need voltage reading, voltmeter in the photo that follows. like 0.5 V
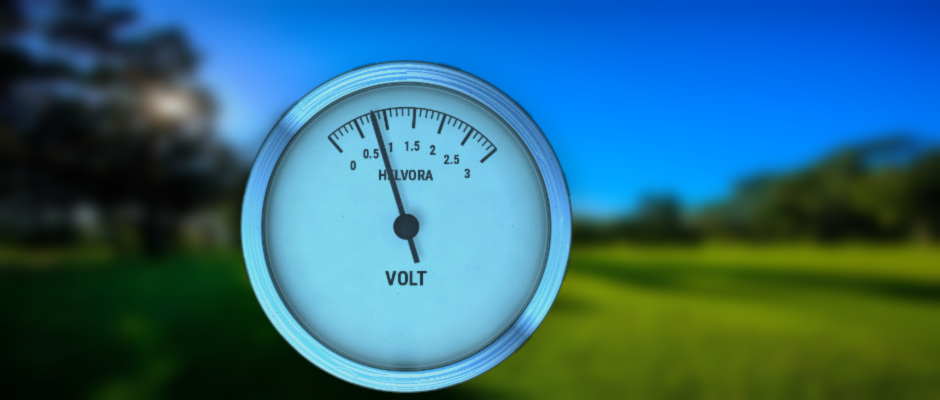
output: 0.8 V
